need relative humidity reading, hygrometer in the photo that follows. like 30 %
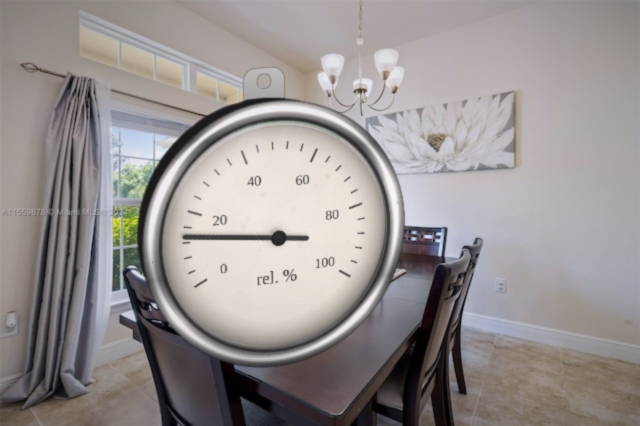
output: 14 %
